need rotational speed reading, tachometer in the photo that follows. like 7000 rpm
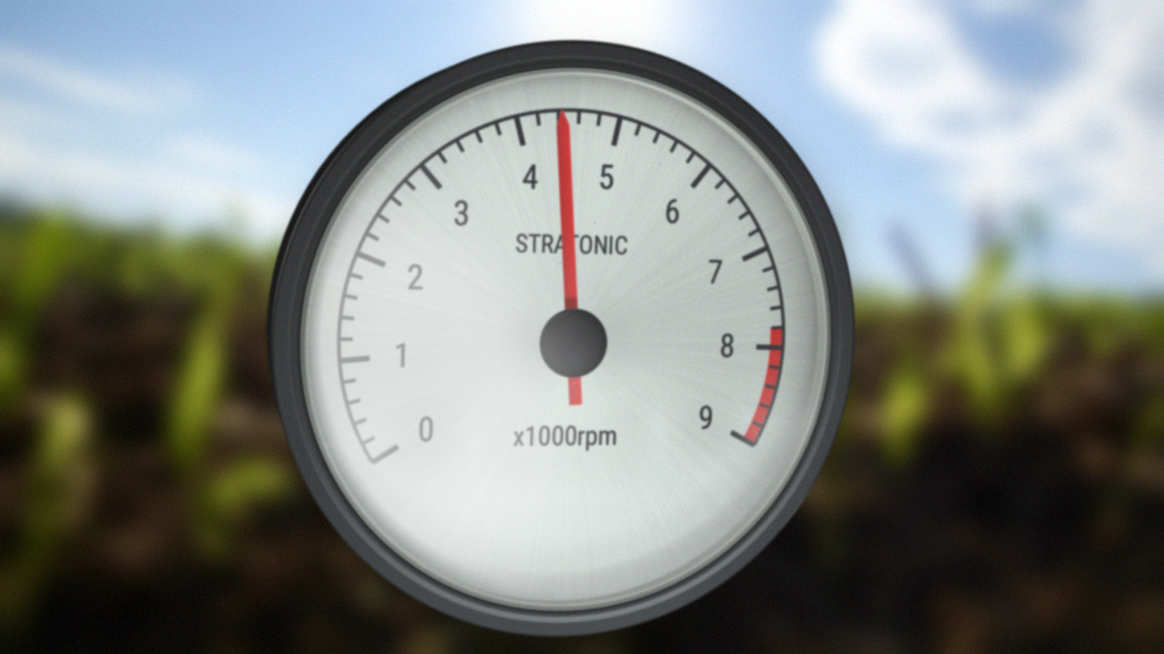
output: 4400 rpm
